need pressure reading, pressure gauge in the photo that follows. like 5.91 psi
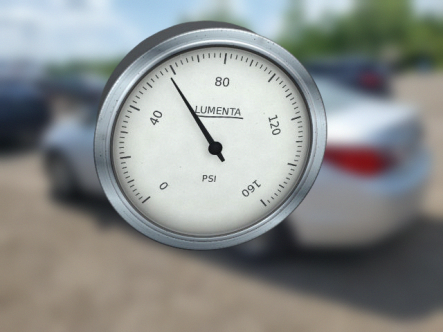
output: 58 psi
